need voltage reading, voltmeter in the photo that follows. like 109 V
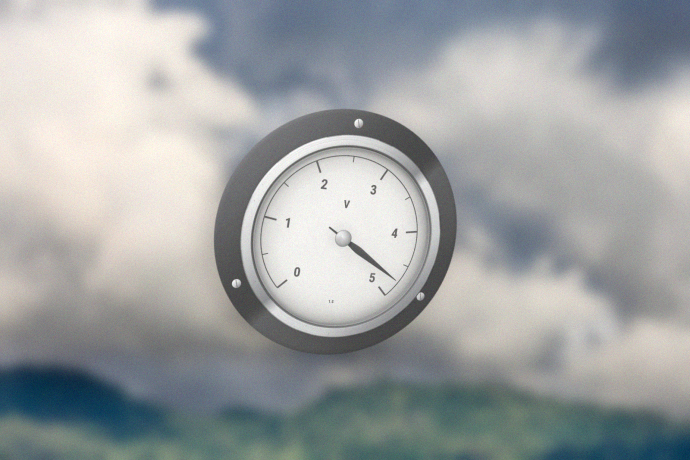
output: 4.75 V
